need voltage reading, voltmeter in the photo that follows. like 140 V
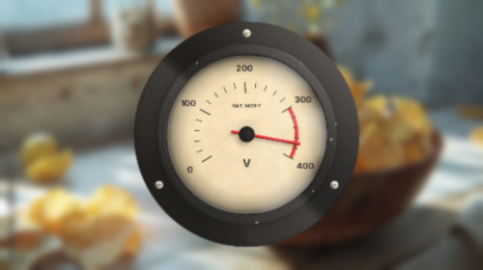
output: 370 V
